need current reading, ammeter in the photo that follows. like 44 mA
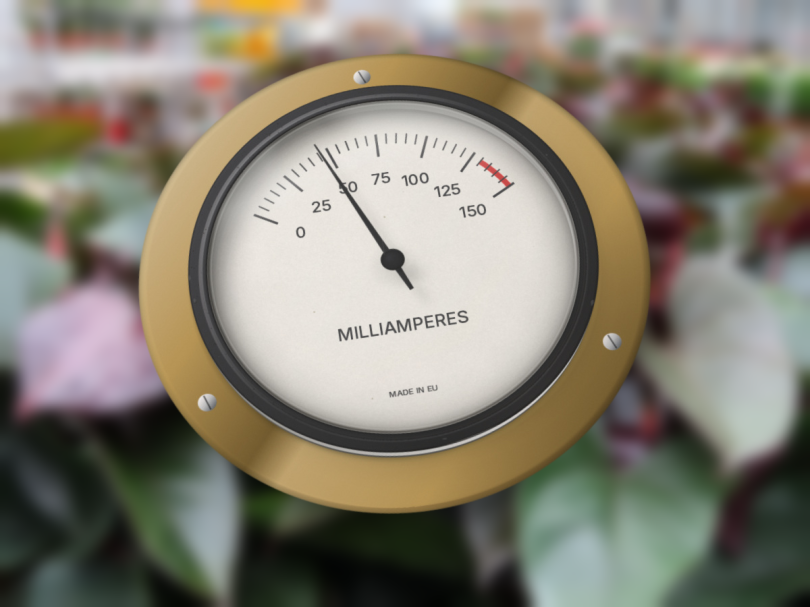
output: 45 mA
